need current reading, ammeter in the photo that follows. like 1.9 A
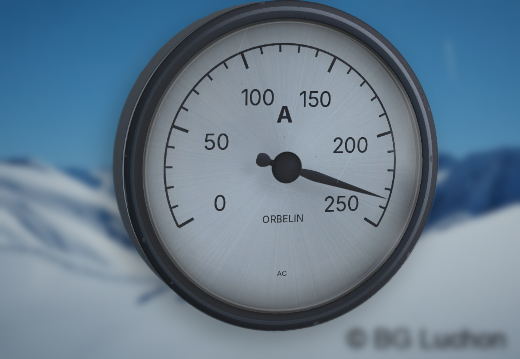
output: 235 A
